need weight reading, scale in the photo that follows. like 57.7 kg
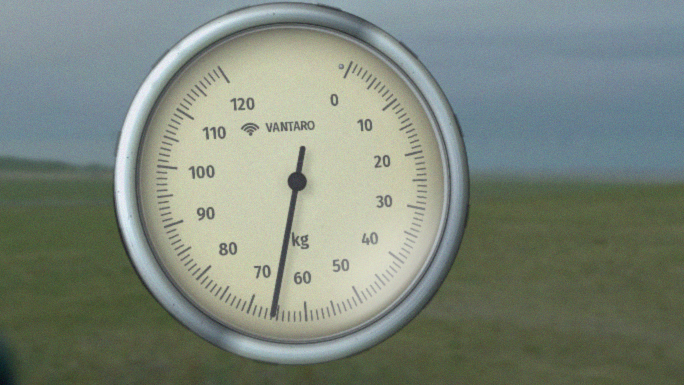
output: 66 kg
